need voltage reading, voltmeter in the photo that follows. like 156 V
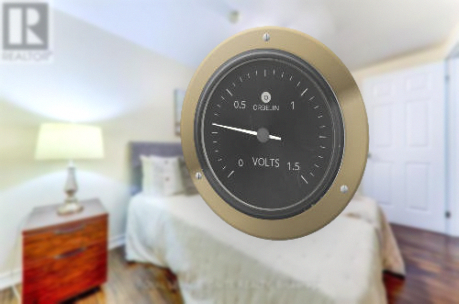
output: 0.3 V
